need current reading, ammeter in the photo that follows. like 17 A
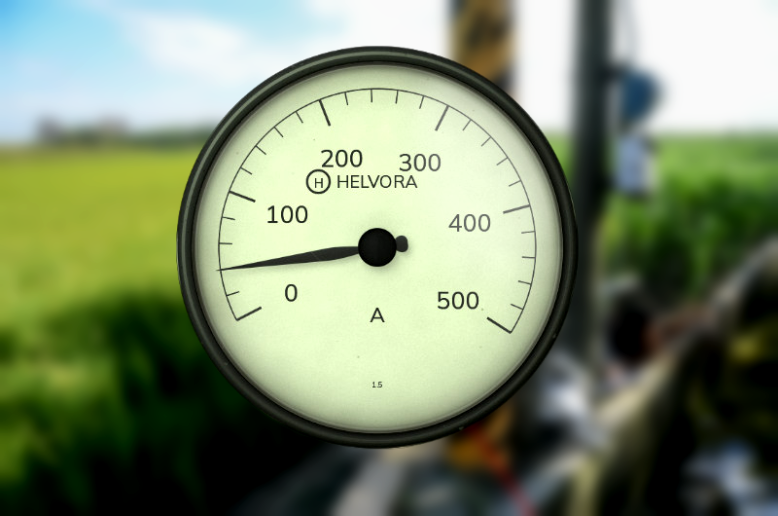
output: 40 A
